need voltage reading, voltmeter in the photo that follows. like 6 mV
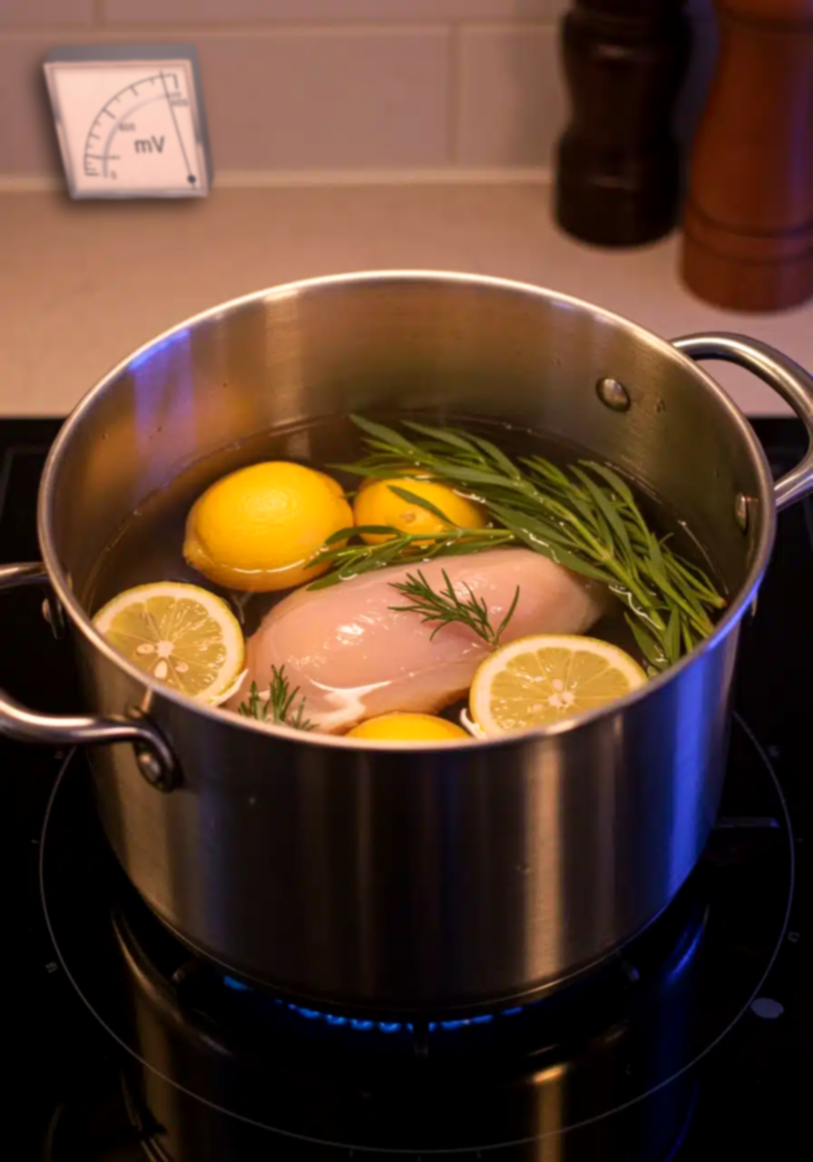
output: 575 mV
